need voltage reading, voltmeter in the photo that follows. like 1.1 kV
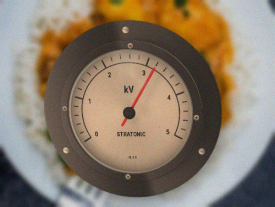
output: 3.2 kV
